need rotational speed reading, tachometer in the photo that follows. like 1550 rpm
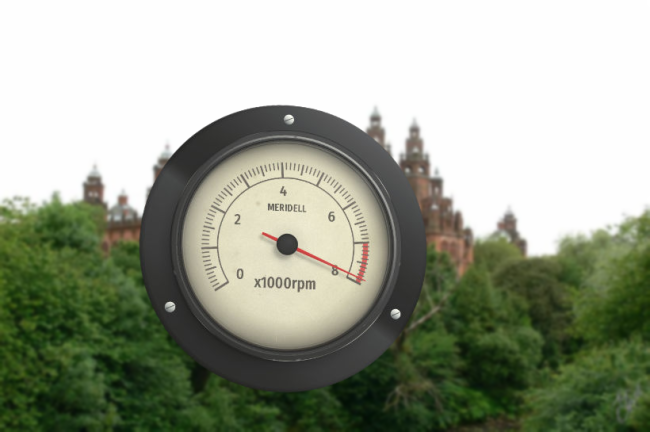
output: 7900 rpm
